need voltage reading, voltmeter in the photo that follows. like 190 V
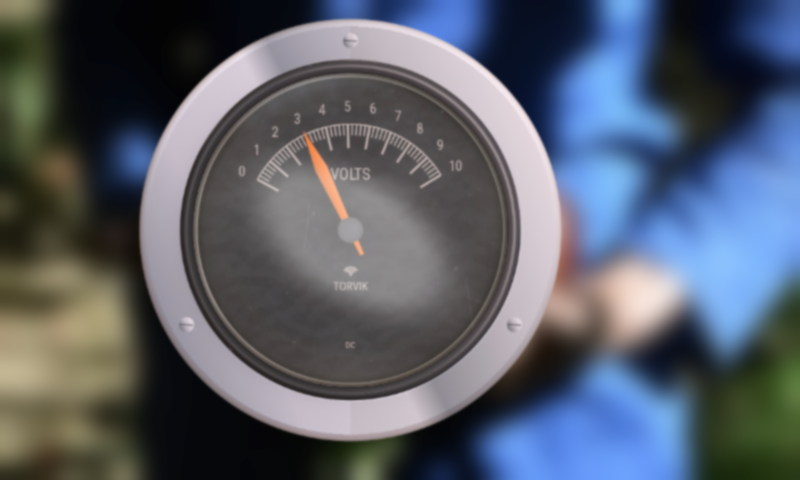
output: 3 V
